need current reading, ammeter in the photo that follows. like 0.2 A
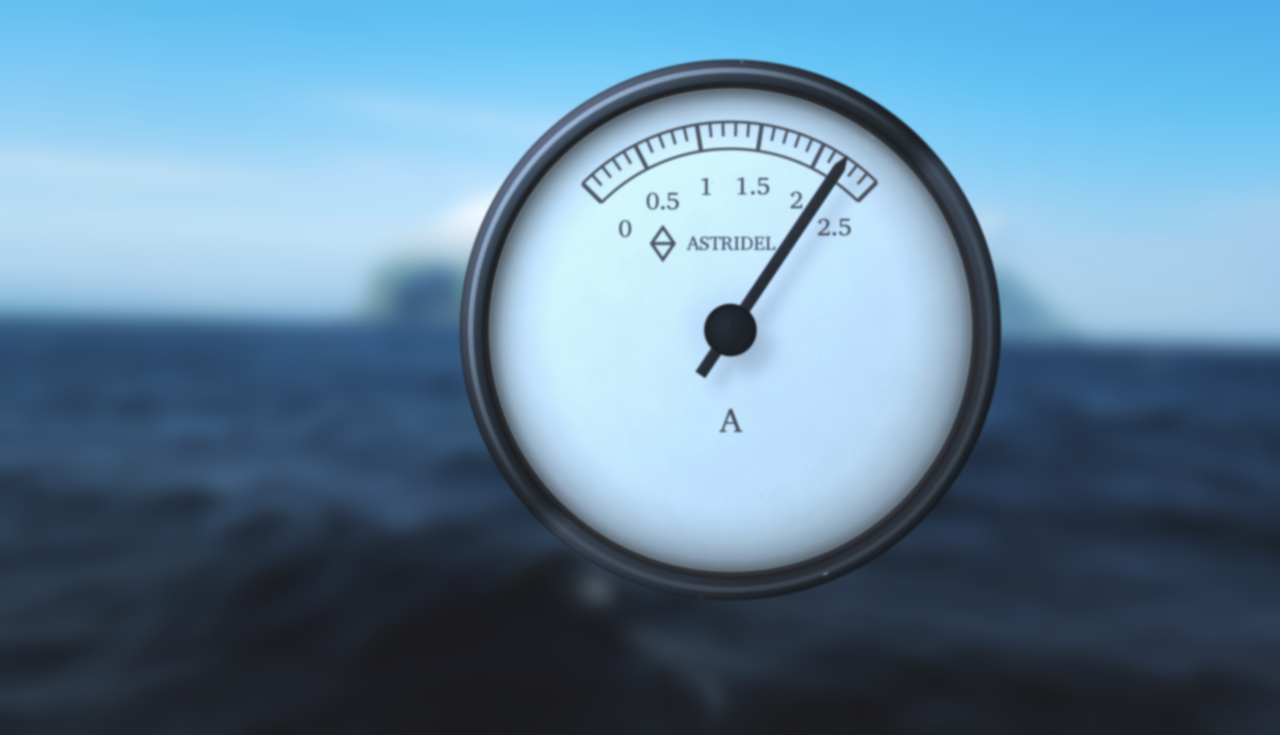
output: 2.2 A
